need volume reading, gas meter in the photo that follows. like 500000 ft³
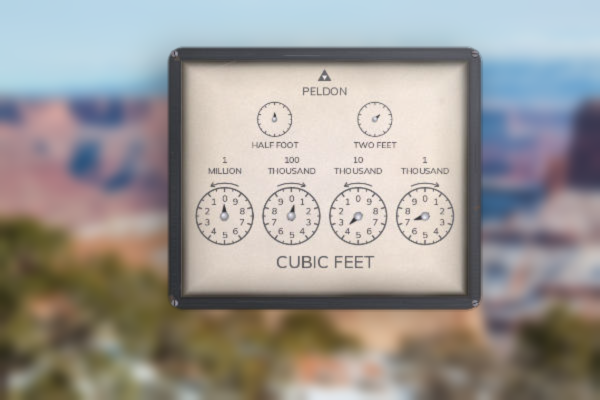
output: 3700 ft³
